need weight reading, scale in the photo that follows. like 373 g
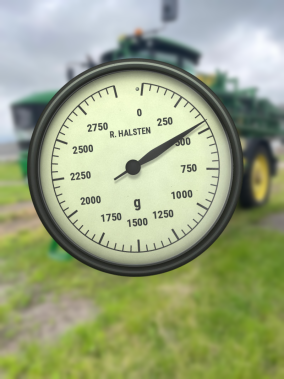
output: 450 g
